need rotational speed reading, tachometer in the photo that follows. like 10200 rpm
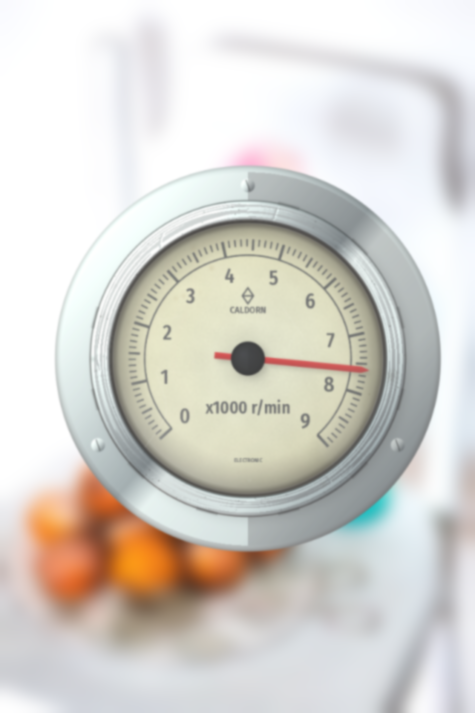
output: 7600 rpm
